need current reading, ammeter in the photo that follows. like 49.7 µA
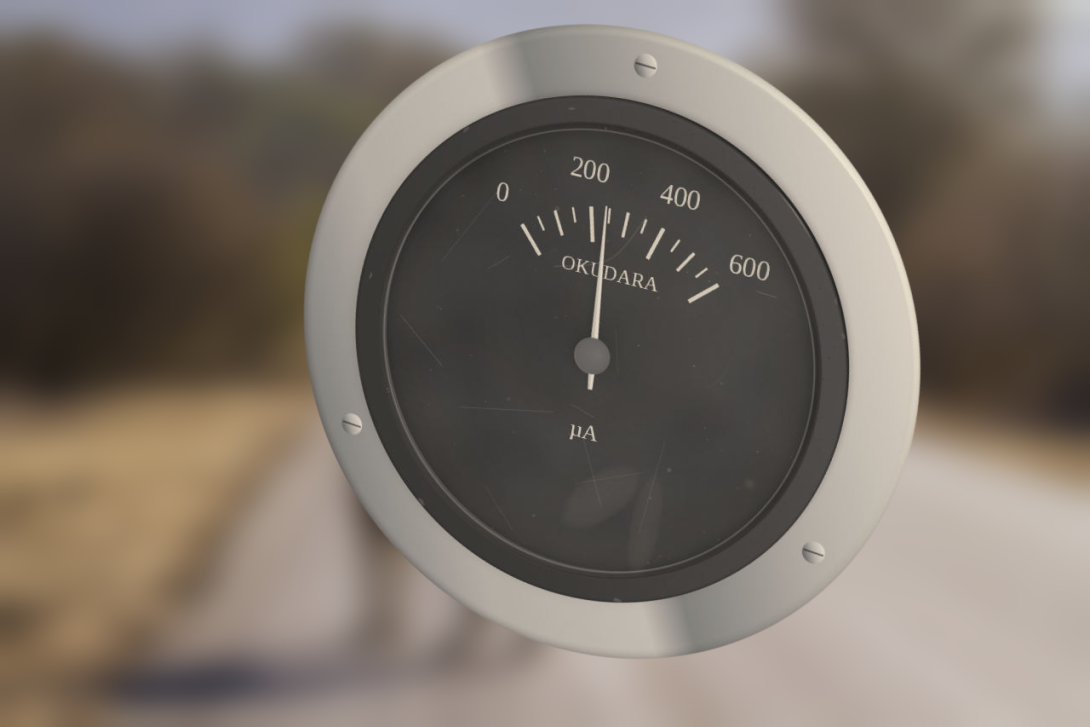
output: 250 µA
